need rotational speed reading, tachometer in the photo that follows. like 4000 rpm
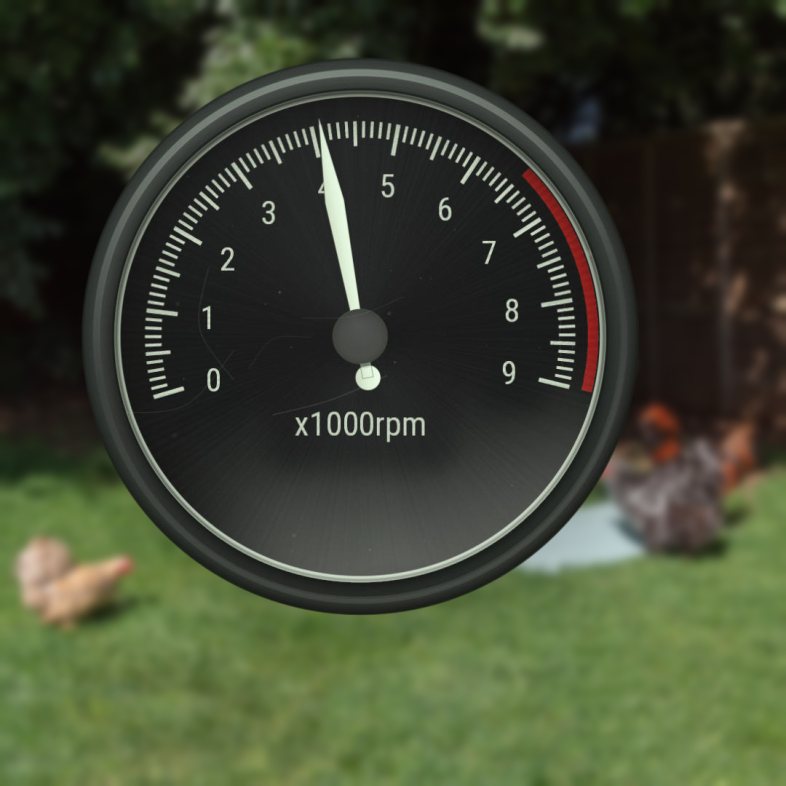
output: 4100 rpm
